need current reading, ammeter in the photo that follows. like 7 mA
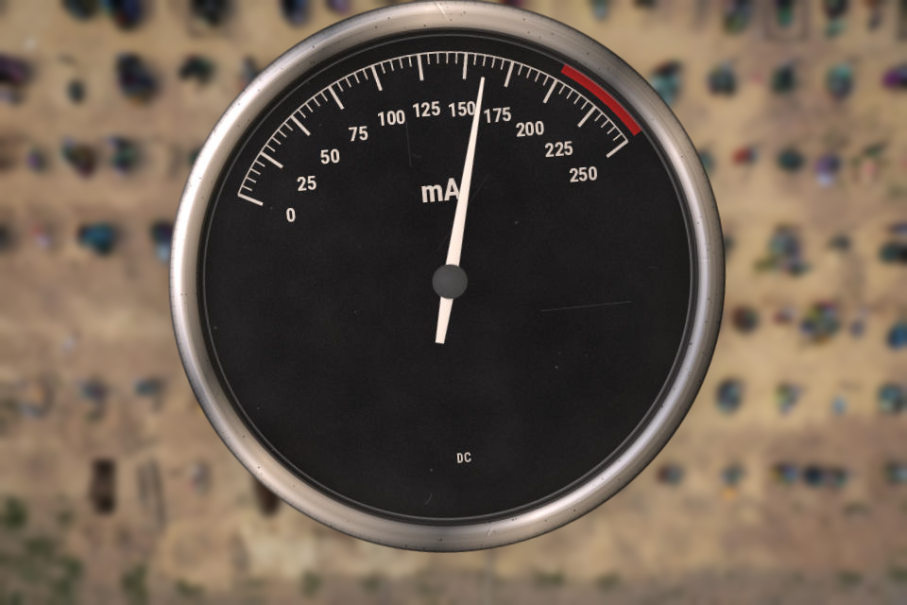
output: 160 mA
